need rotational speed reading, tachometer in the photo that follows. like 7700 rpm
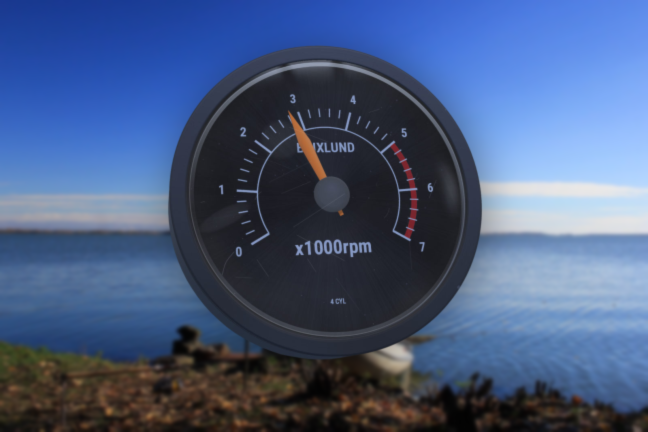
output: 2800 rpm
